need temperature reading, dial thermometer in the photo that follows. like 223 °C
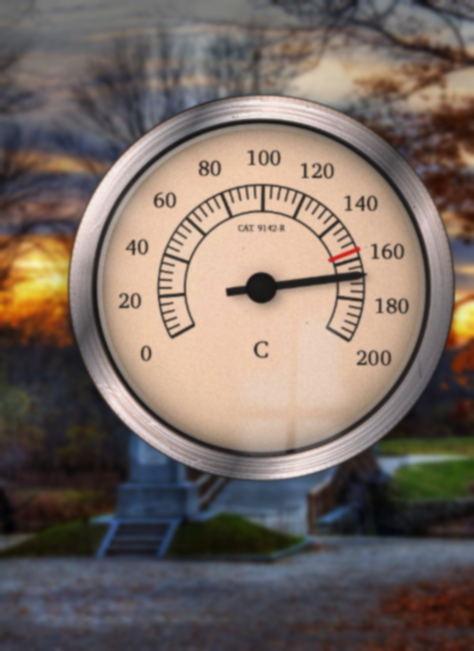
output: 168 °C
